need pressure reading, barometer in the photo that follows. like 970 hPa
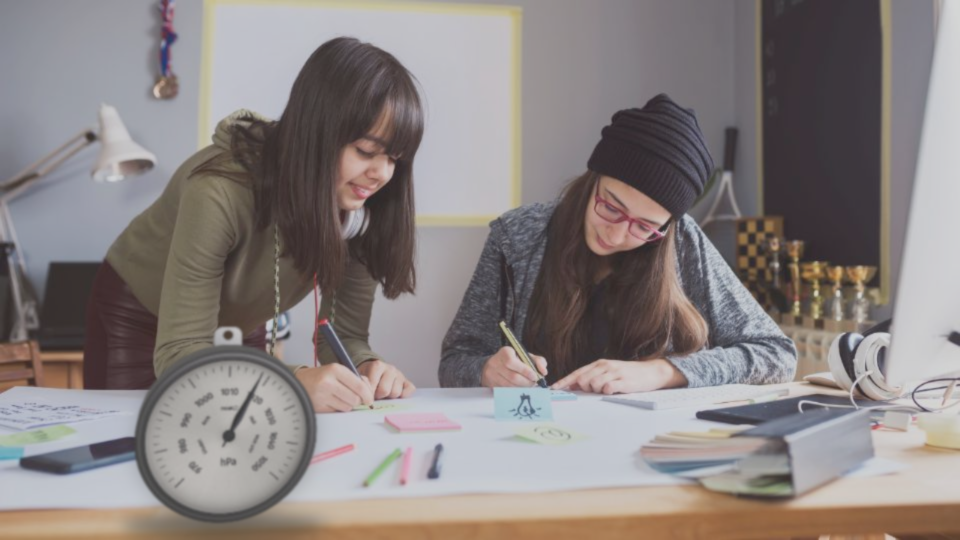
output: 1018 hPa
